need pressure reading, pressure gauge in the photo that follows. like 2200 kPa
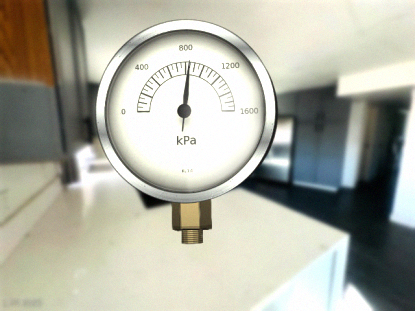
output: 850 kPa
